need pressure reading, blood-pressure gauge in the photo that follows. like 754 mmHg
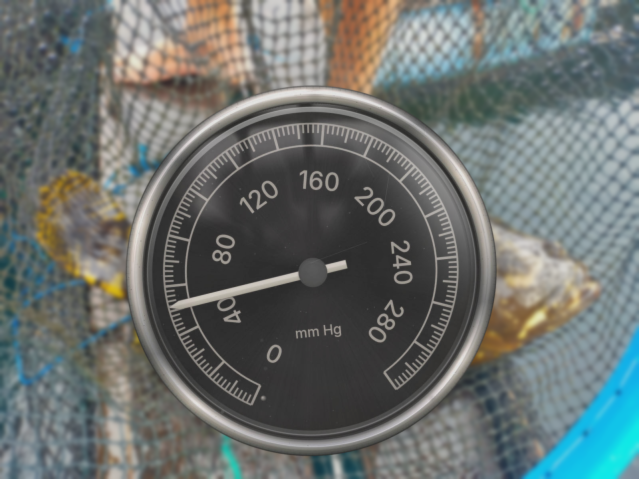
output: 52 mmHg
